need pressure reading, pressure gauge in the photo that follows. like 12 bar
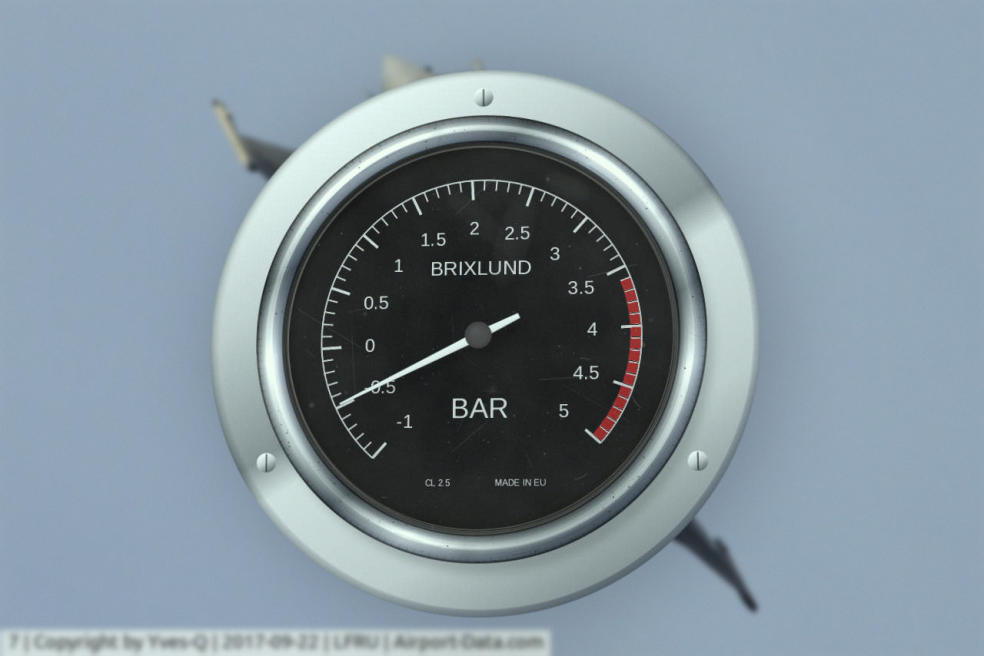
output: -0.5 bar
